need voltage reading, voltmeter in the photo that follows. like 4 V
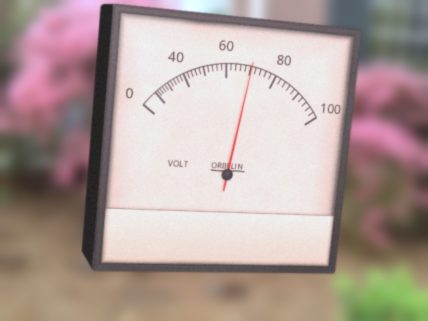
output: 70 V
